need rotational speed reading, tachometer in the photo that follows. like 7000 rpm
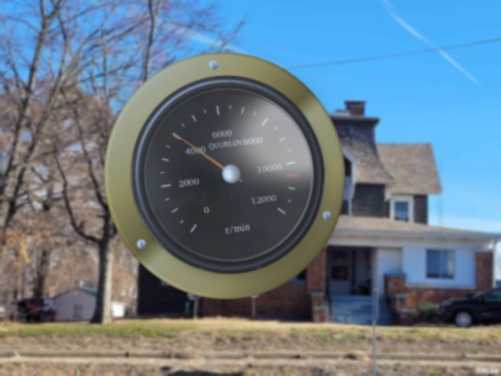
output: 4000 rpm
